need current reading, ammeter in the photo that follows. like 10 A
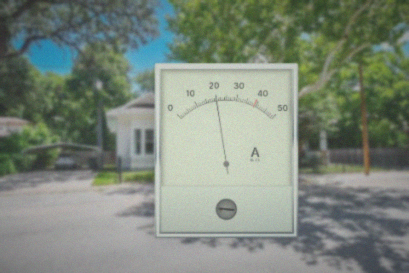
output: 20 A
